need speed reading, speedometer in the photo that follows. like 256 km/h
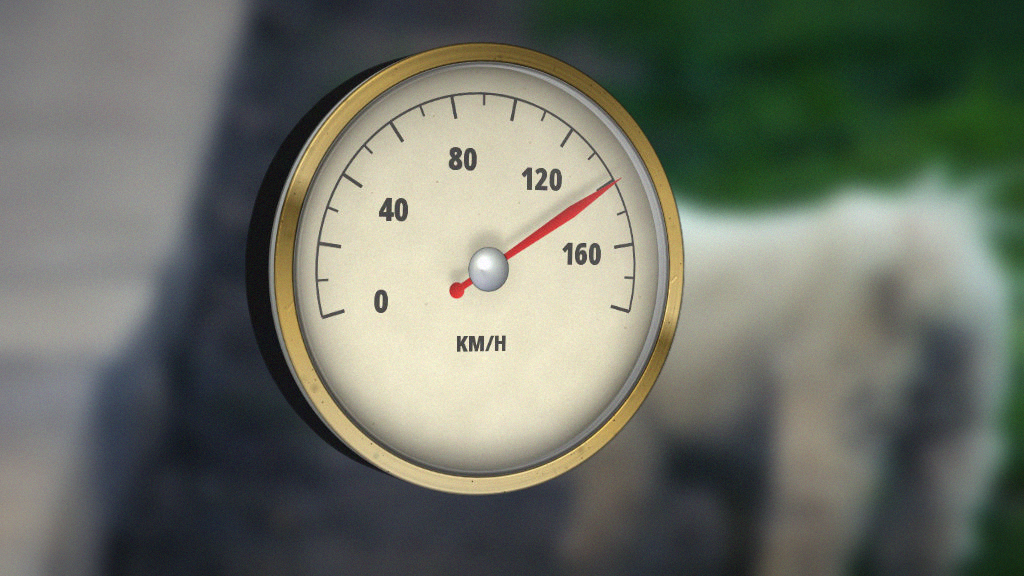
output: 140 km/h
